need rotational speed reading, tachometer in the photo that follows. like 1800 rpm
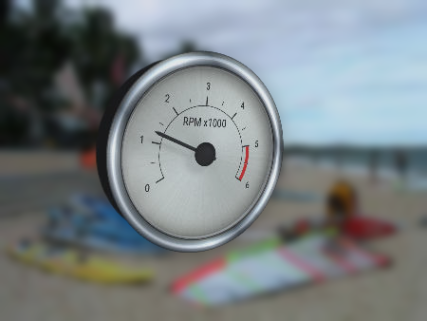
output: 1250 rpm
